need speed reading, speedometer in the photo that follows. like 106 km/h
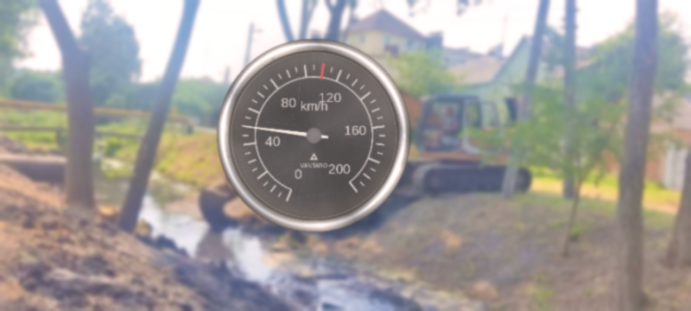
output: 50 km/h
